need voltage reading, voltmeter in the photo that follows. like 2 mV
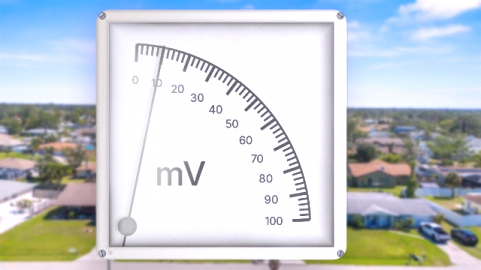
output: 10 mV
